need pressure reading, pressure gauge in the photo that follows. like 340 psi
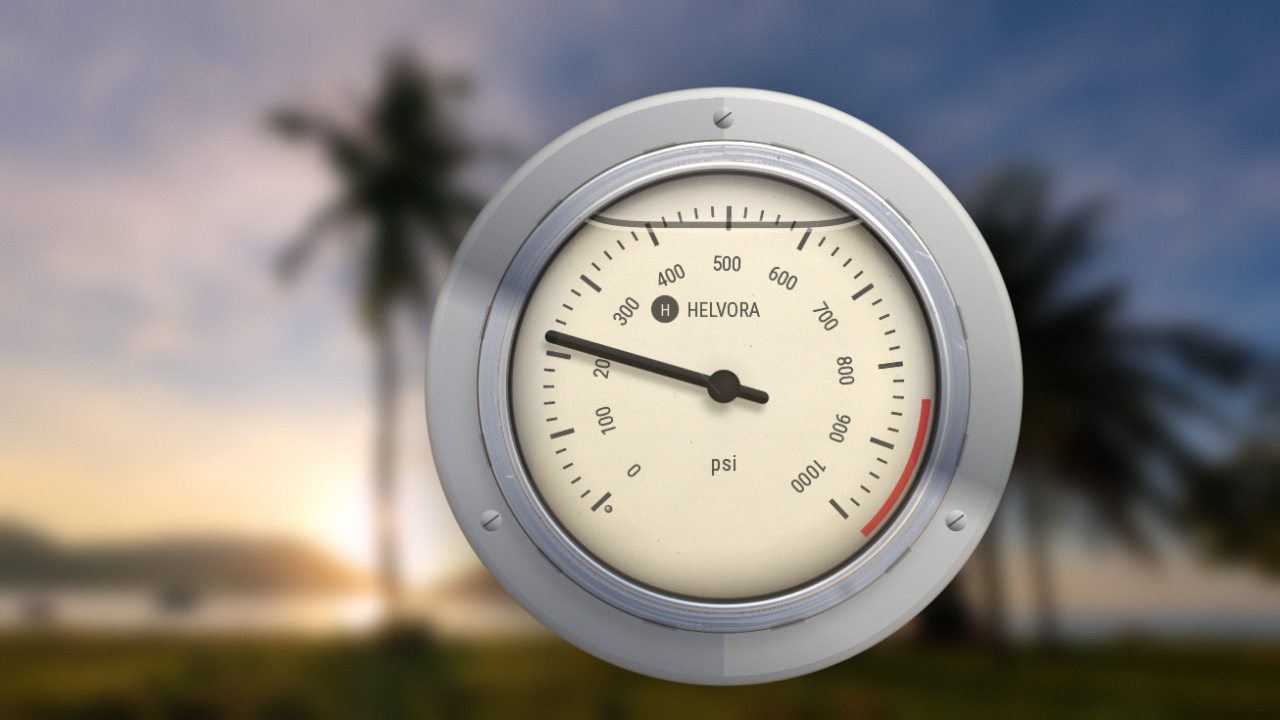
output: 220 psi
